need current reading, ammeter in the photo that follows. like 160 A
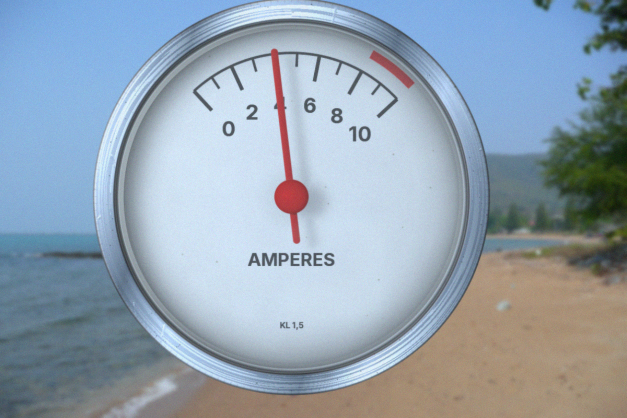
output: 4 A
